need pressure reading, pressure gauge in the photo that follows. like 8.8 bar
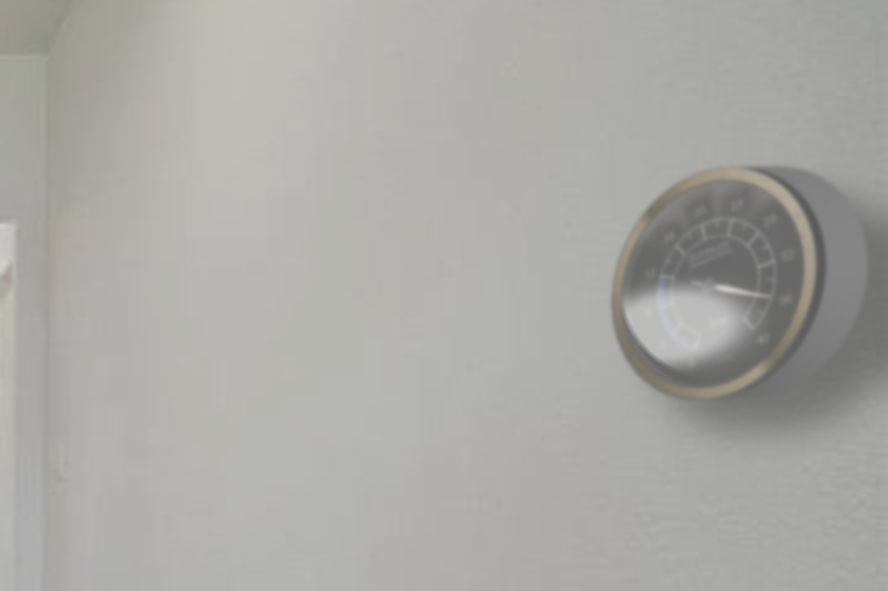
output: 36 bar
